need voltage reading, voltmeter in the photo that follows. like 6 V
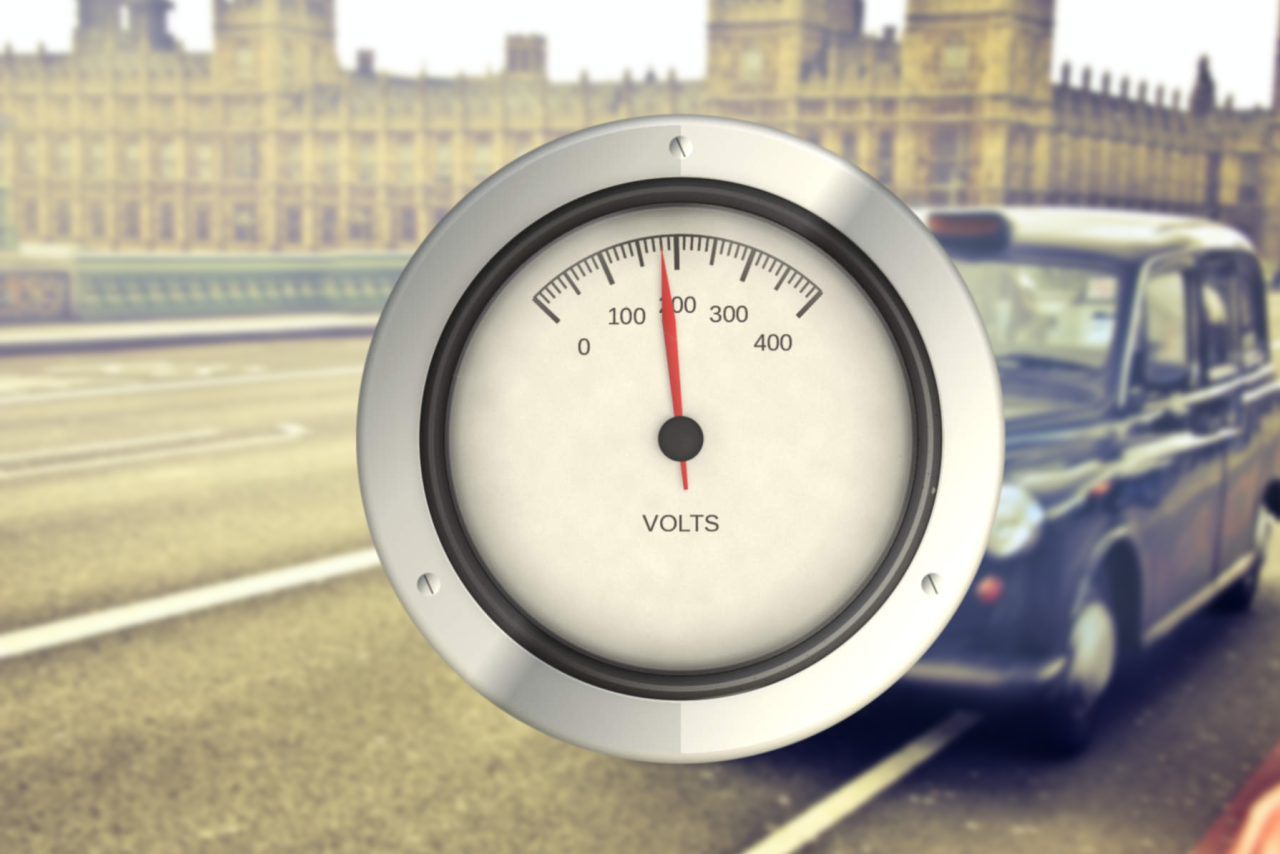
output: 180 V
